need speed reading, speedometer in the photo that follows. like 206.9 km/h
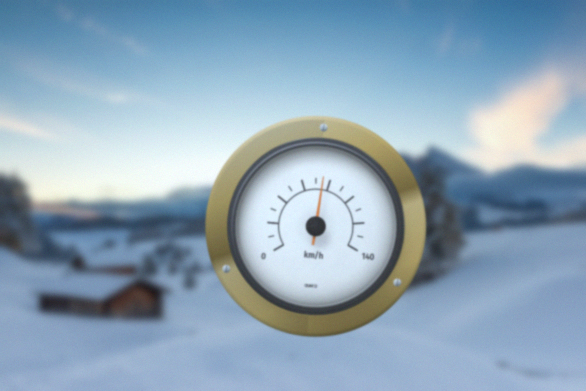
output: 75 km/h
